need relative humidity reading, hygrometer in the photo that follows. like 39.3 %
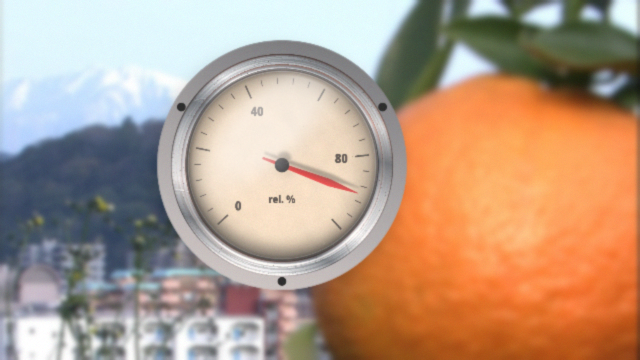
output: 90 %
